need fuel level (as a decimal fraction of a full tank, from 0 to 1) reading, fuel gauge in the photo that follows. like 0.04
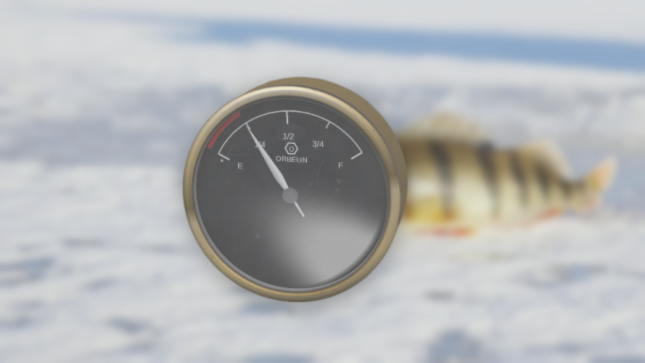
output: 0.25
